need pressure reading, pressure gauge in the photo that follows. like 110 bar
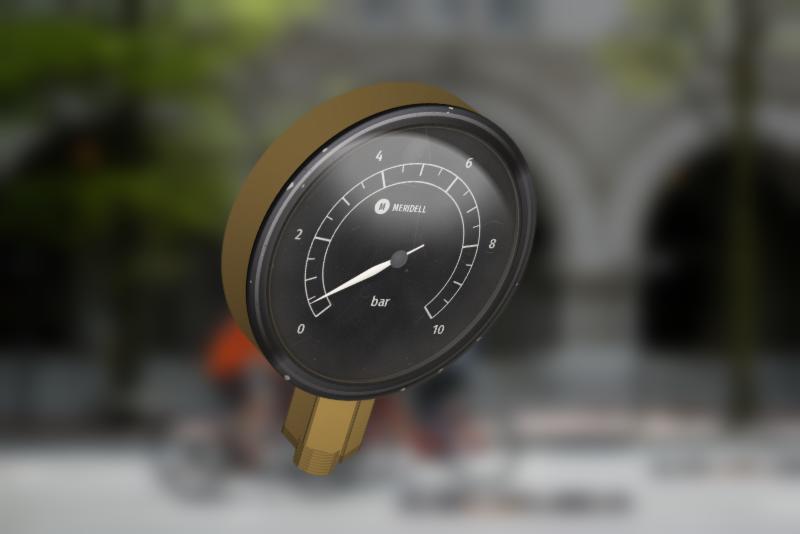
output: 0.5 bar
